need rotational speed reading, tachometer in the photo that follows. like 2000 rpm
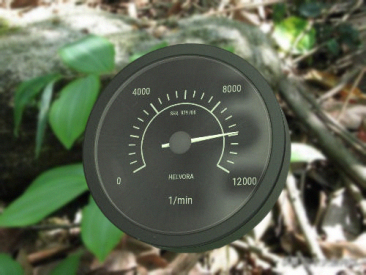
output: 10000 rpm
